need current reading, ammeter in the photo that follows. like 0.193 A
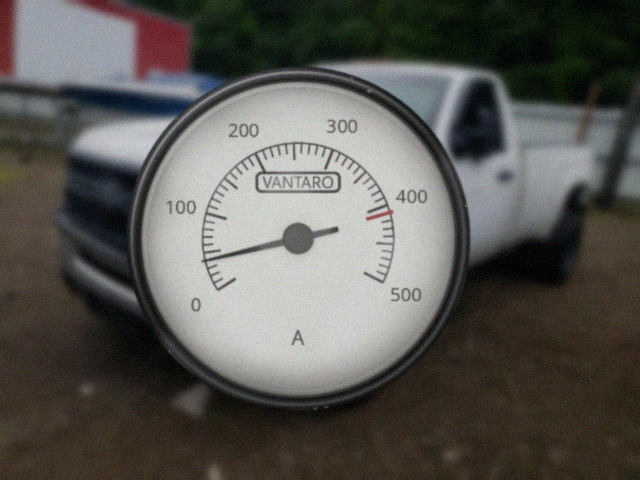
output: 40 A
